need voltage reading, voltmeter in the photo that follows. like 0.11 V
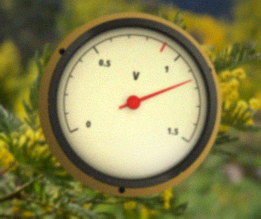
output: 1.15 V
